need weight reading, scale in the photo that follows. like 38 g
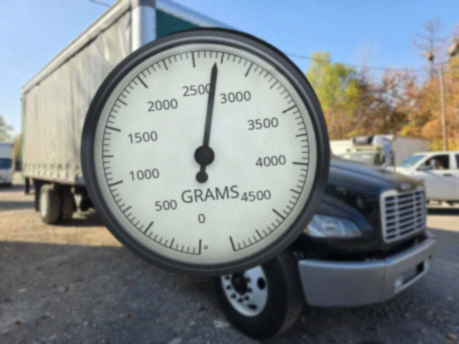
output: 2700 g
